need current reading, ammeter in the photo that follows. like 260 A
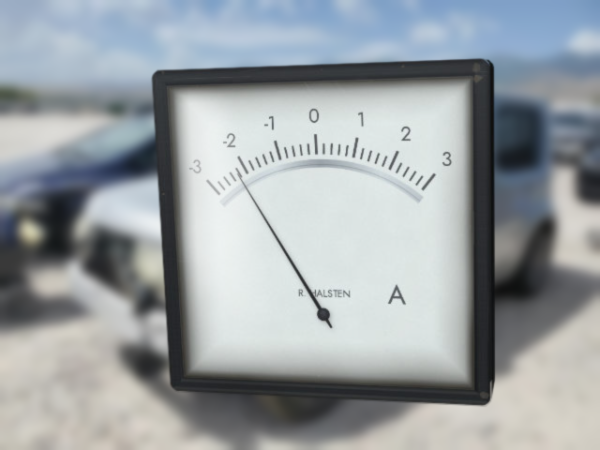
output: -2.2 A
